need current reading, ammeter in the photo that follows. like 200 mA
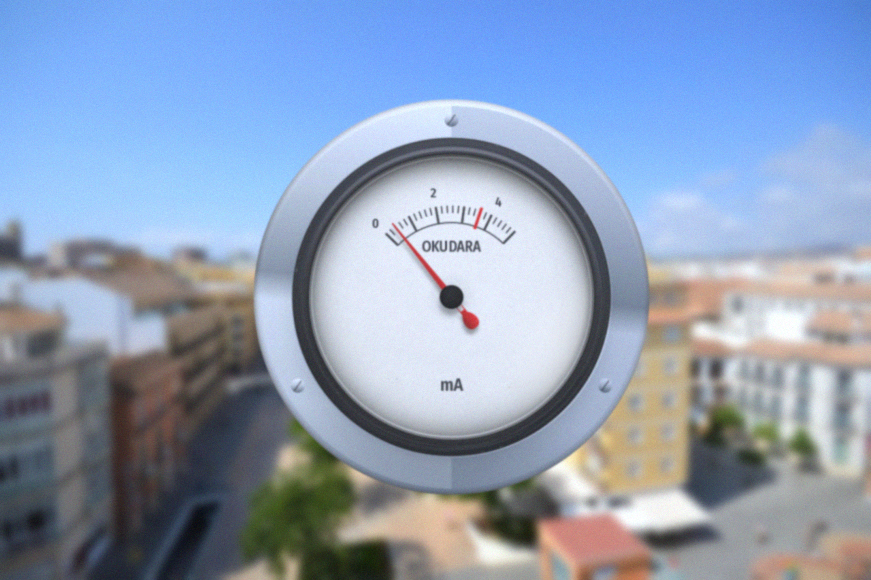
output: 0.4 mA
